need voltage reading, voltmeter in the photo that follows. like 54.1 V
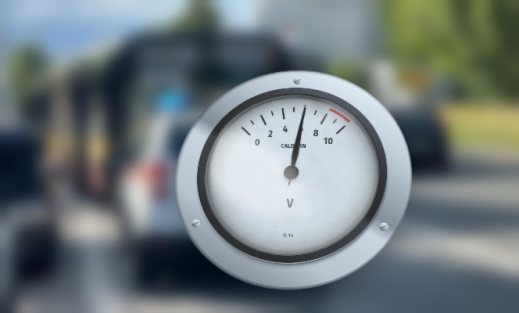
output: 6 V
